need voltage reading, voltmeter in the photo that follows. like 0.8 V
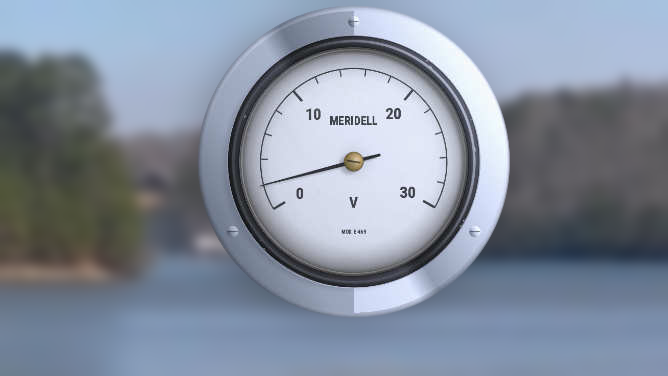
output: 2 V
